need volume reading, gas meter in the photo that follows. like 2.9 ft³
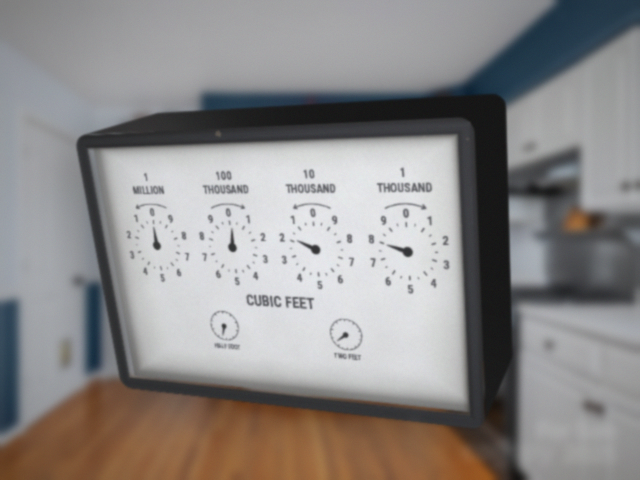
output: 1800 ft³
